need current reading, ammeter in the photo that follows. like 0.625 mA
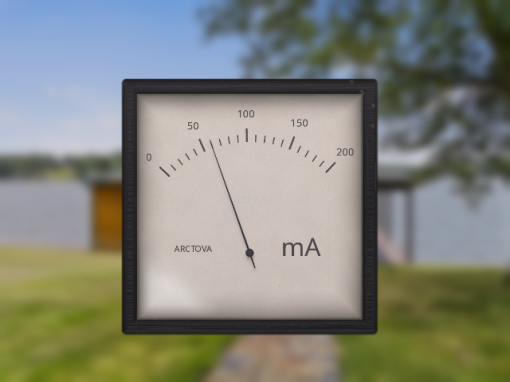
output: 60 mA
